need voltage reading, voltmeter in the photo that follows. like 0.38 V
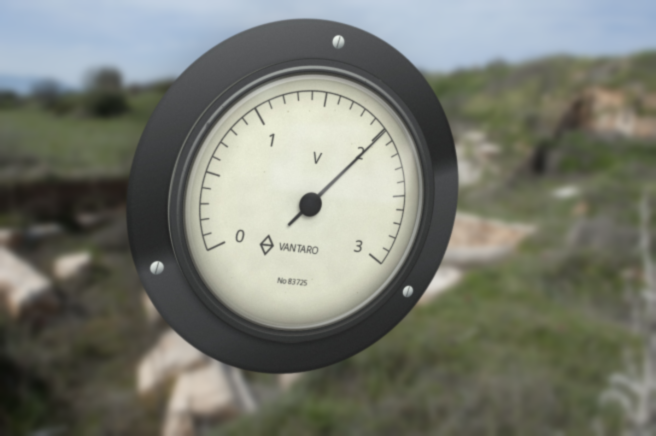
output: 2 V
